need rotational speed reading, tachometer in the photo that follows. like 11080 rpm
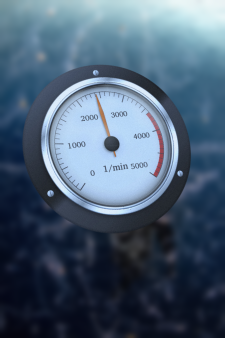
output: 2400 rpm
